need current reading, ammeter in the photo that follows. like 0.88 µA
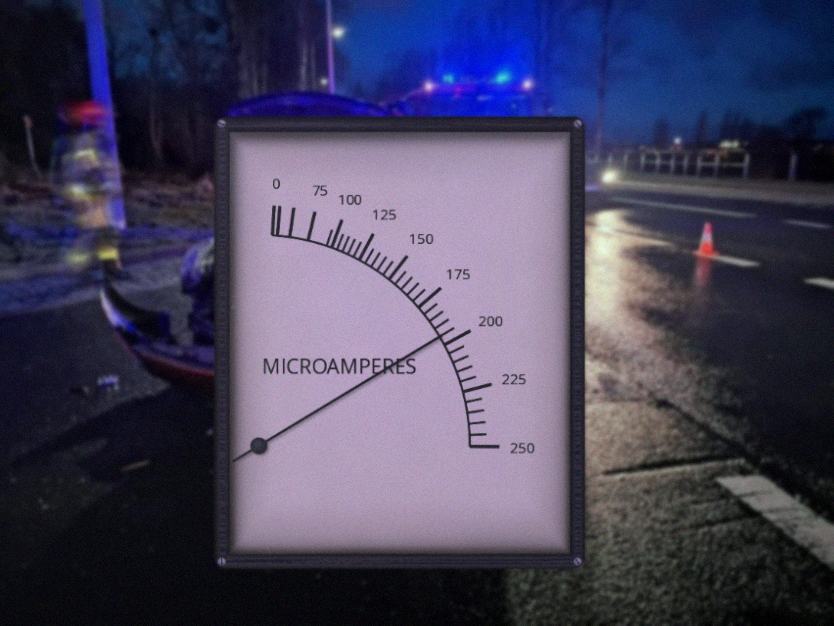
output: 195 µA
